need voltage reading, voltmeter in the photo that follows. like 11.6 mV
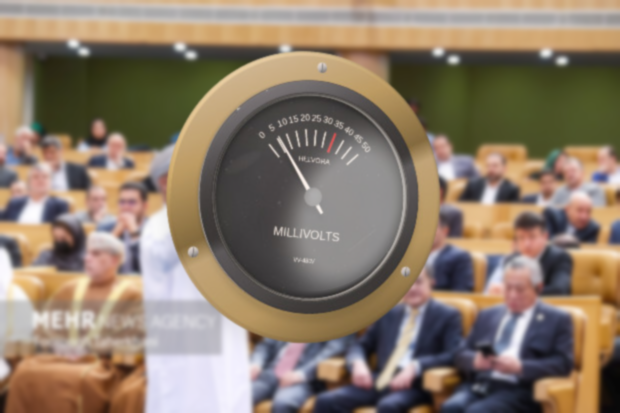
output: 5 mV
